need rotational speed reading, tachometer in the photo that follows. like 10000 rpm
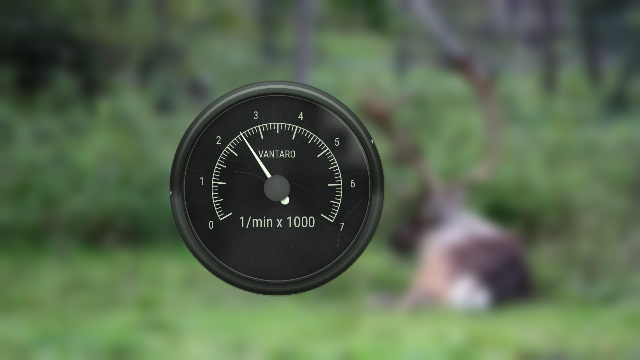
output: 2500 rpm
